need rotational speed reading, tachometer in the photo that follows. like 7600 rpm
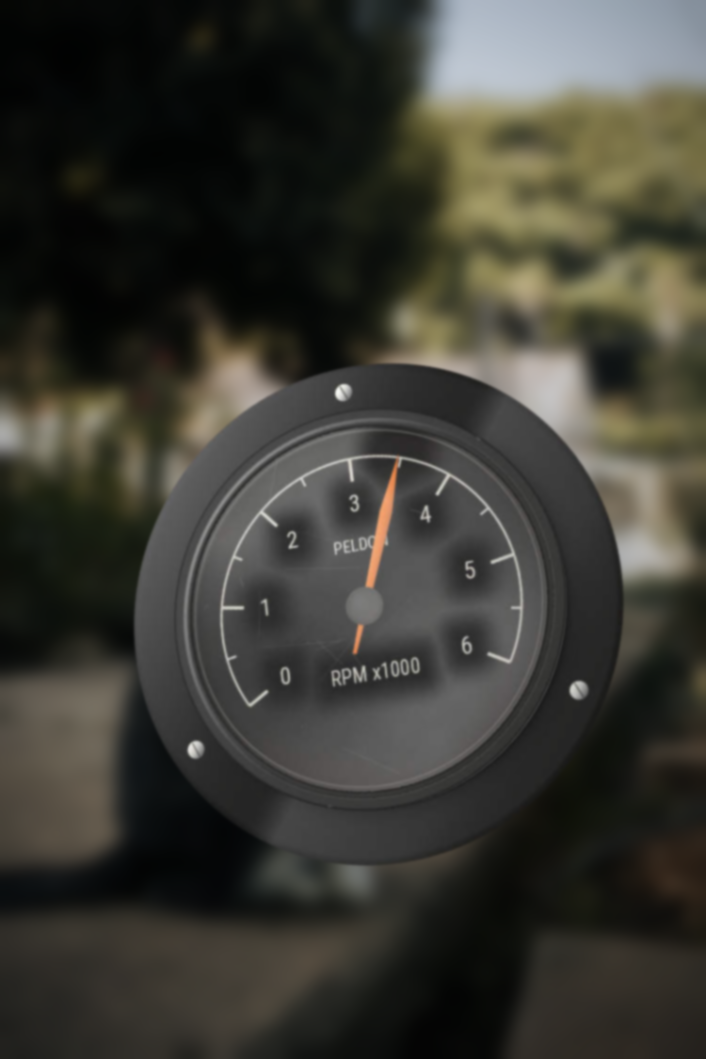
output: 3500 rpm
